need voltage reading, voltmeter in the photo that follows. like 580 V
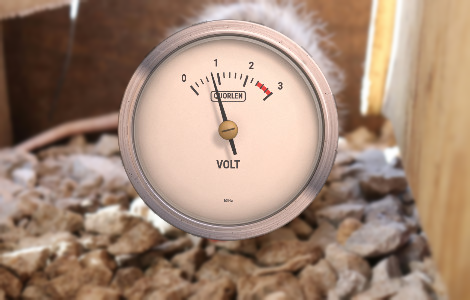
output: 0.8 V
